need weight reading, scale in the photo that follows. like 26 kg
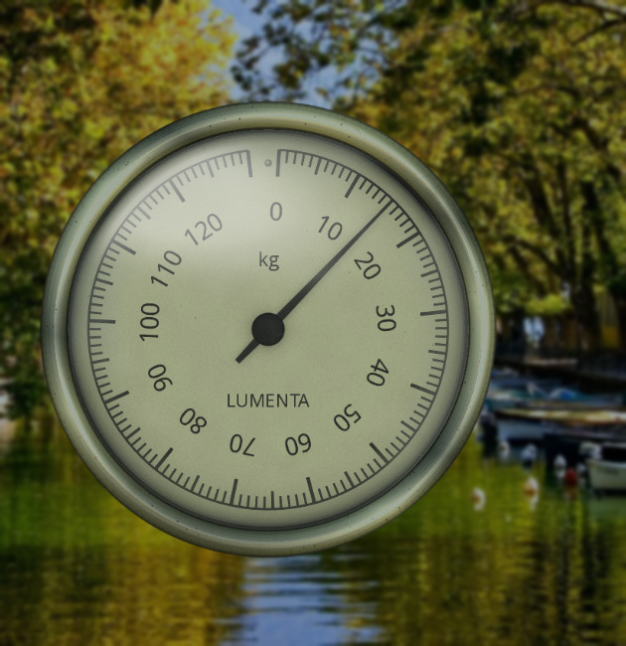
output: 15 kg
